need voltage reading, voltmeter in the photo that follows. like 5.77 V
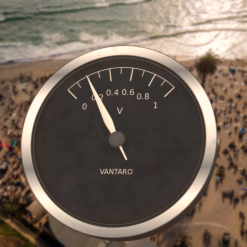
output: 0.2 V
